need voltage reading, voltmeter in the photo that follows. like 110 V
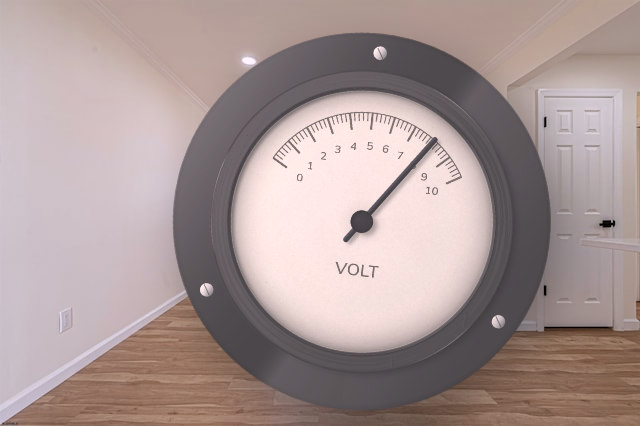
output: 8 V
